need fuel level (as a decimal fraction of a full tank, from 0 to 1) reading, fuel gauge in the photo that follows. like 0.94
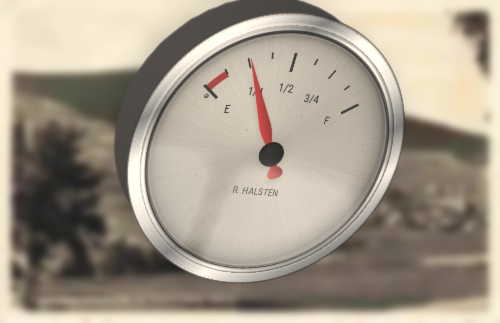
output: 0.25
